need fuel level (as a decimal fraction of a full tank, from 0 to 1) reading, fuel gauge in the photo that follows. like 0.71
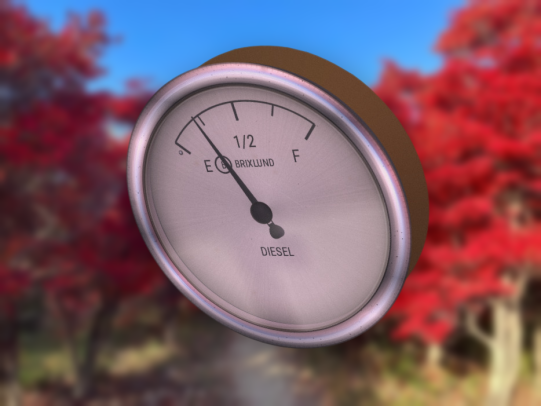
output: 0.25
